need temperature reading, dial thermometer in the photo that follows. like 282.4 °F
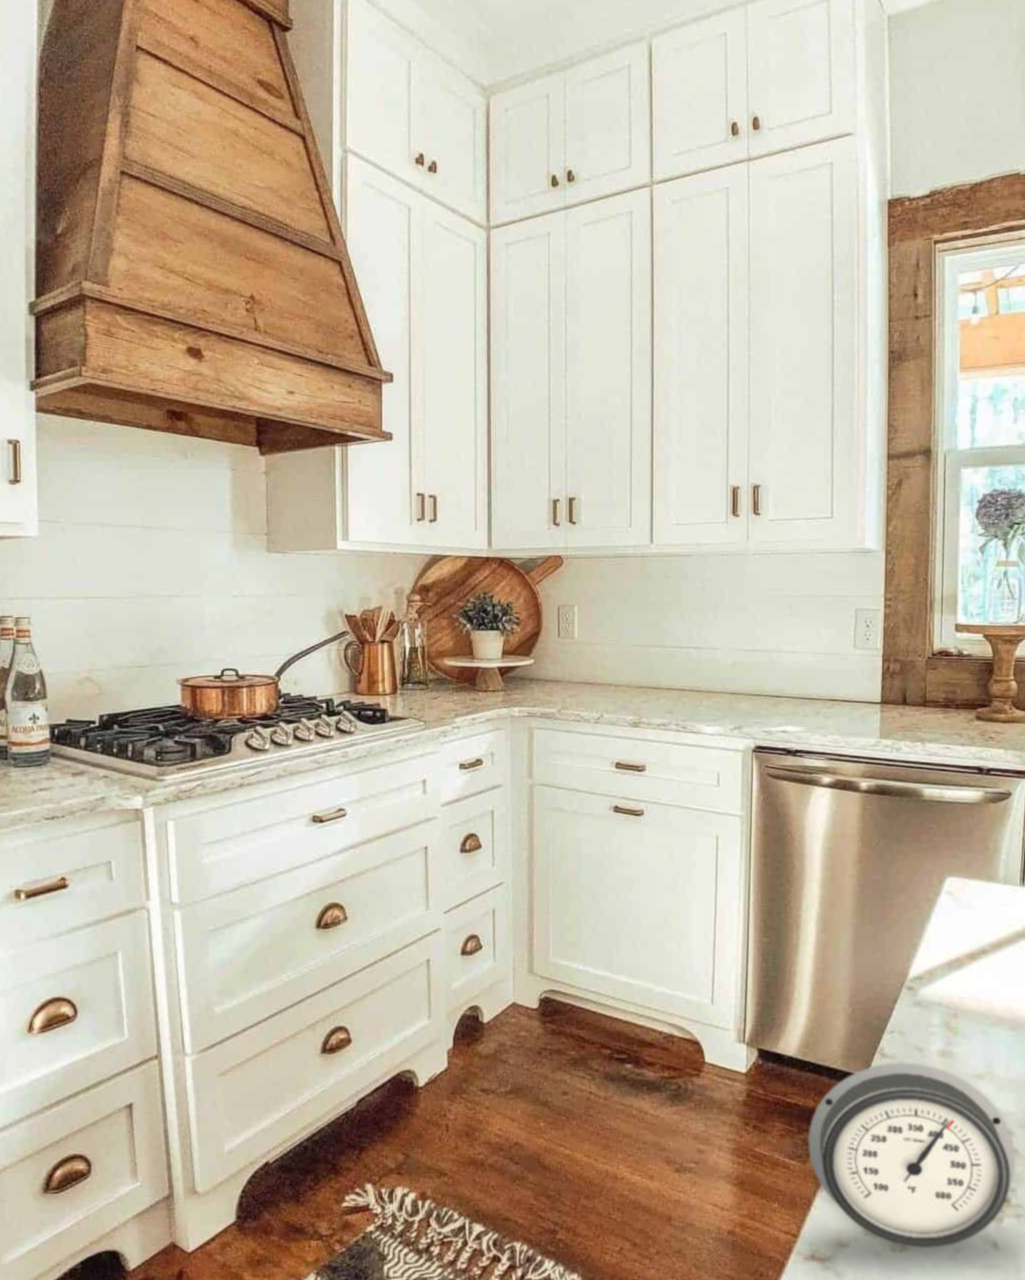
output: 400 °F
